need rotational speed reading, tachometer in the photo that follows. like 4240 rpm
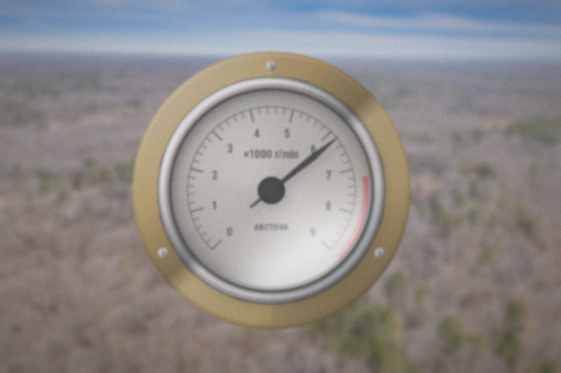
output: 6200 rpm
